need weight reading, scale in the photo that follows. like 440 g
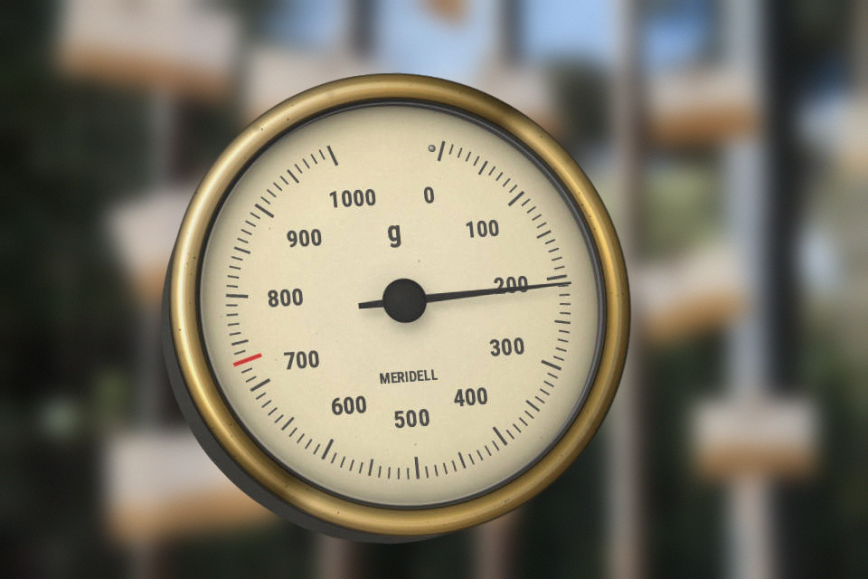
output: 210 g
